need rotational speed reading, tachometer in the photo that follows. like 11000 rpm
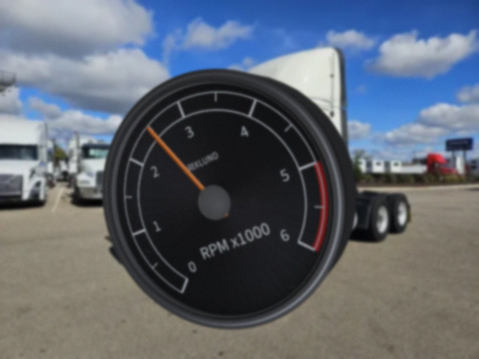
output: 2500 rpm
